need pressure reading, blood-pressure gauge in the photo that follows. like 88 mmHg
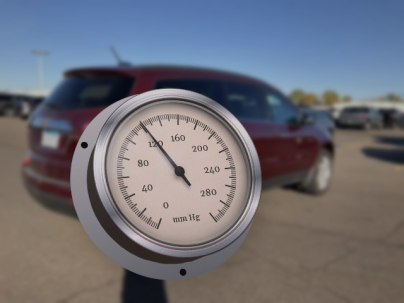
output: 120 mmHg
